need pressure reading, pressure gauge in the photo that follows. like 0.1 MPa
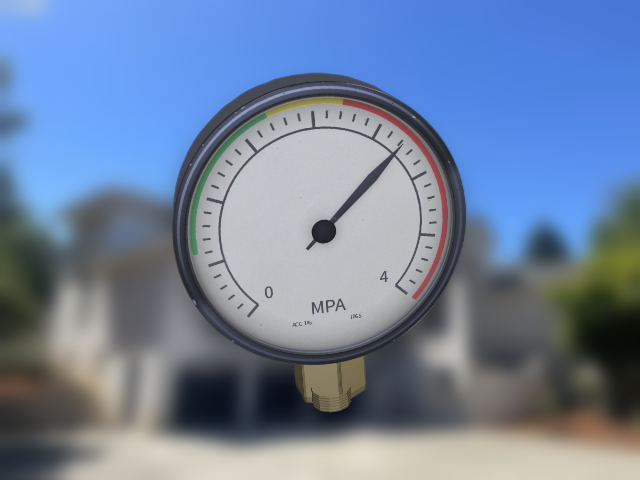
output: 2.7 MPa
